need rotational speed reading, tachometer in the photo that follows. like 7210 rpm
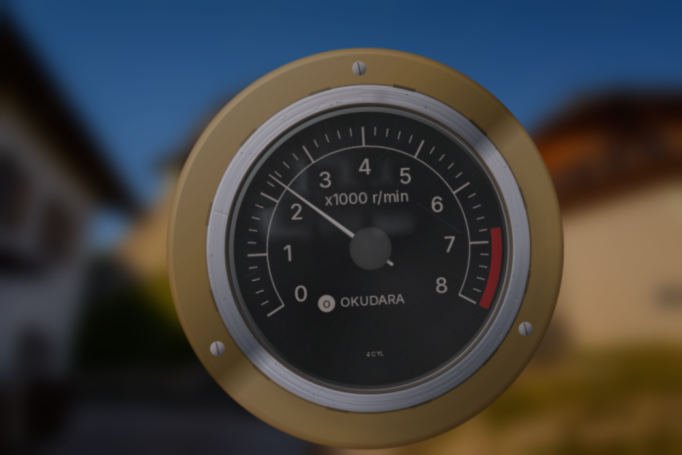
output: 2300 rpm
